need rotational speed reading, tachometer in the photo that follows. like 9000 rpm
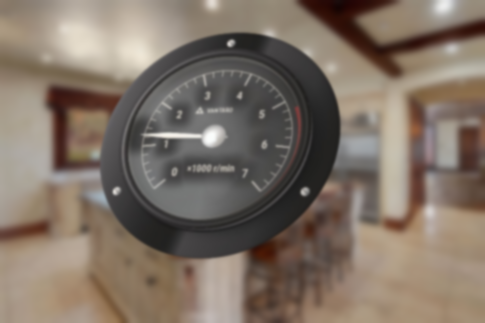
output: 1200 rpm
